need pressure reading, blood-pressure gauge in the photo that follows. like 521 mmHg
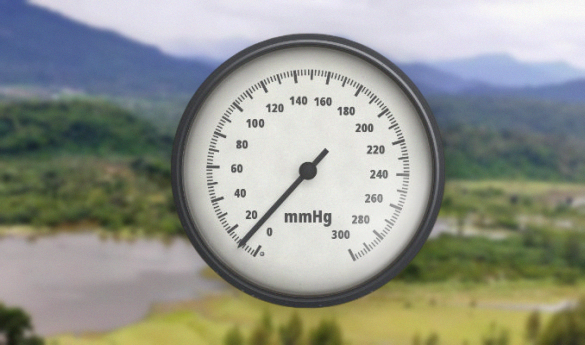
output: 10 mmHg
